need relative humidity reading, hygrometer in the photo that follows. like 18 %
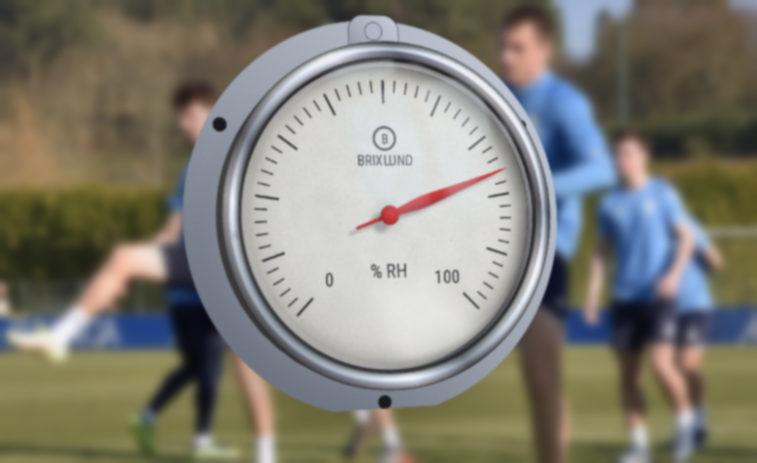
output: 76 %
